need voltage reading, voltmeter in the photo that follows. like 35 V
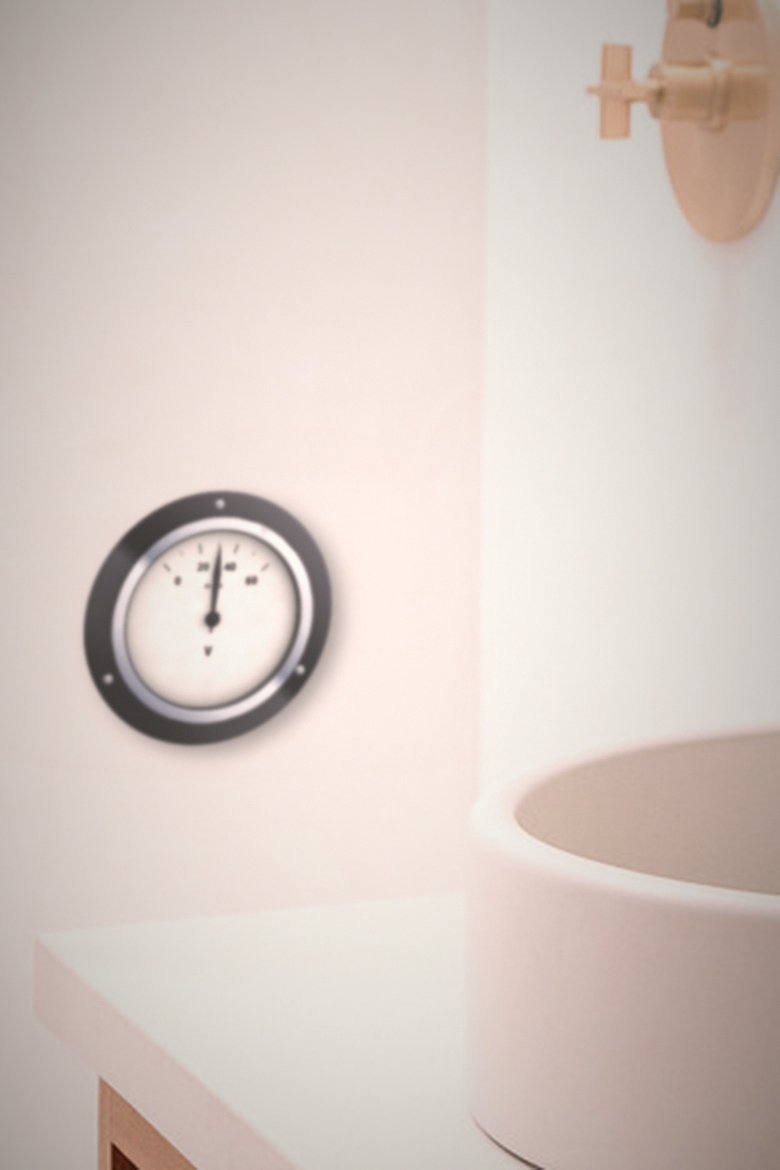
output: 30 V
